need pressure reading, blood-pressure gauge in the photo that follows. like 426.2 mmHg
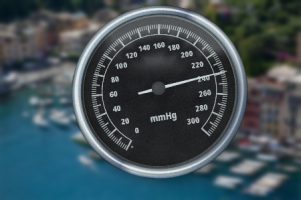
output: 240 mmHg
